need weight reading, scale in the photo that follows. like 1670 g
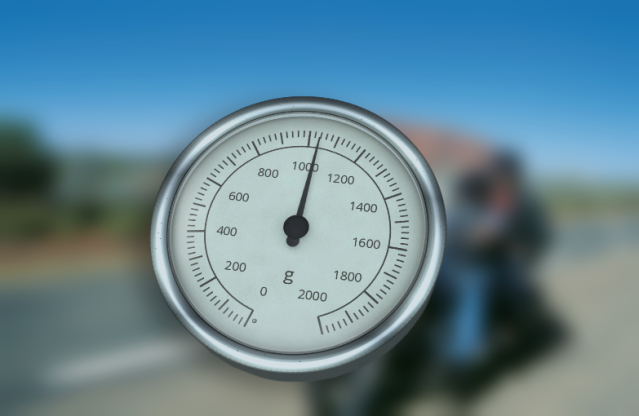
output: 1040 g
